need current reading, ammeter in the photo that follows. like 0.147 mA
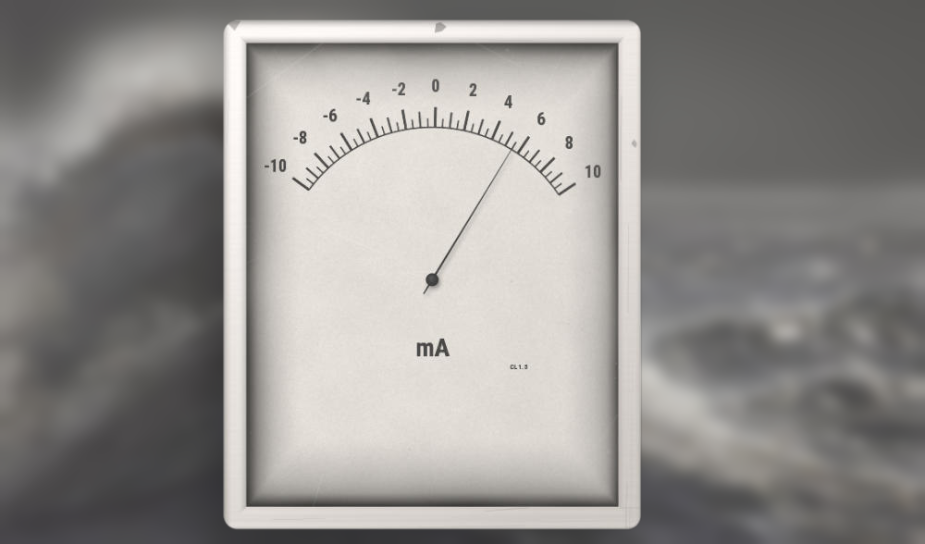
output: 5.5 mA
